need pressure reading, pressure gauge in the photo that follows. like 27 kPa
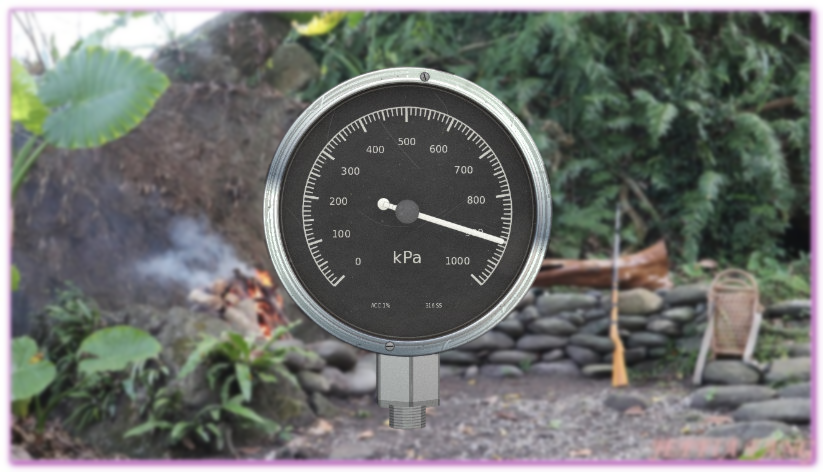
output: 900 kPa
